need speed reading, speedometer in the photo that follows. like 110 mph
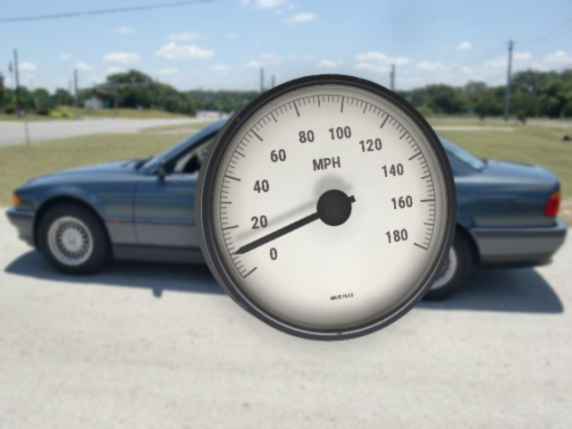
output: 10 mph
